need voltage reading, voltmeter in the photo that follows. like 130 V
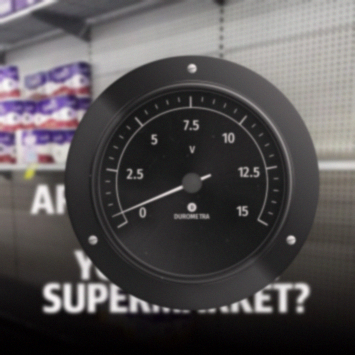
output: 0.5 V
